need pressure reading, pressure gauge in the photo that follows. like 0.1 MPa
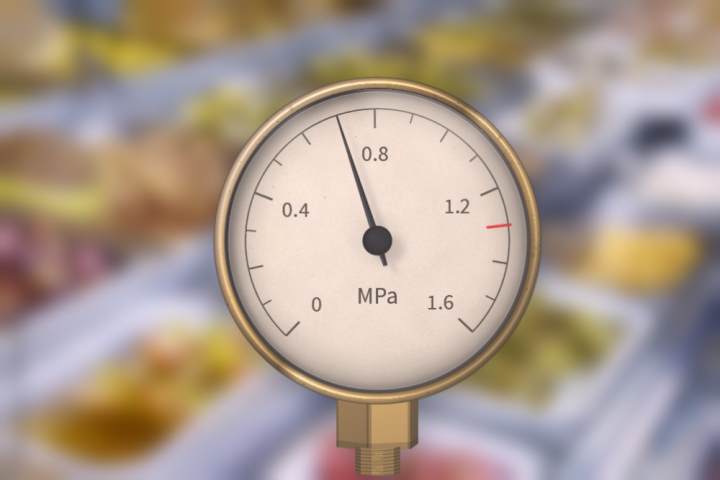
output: 0.7 MPa
